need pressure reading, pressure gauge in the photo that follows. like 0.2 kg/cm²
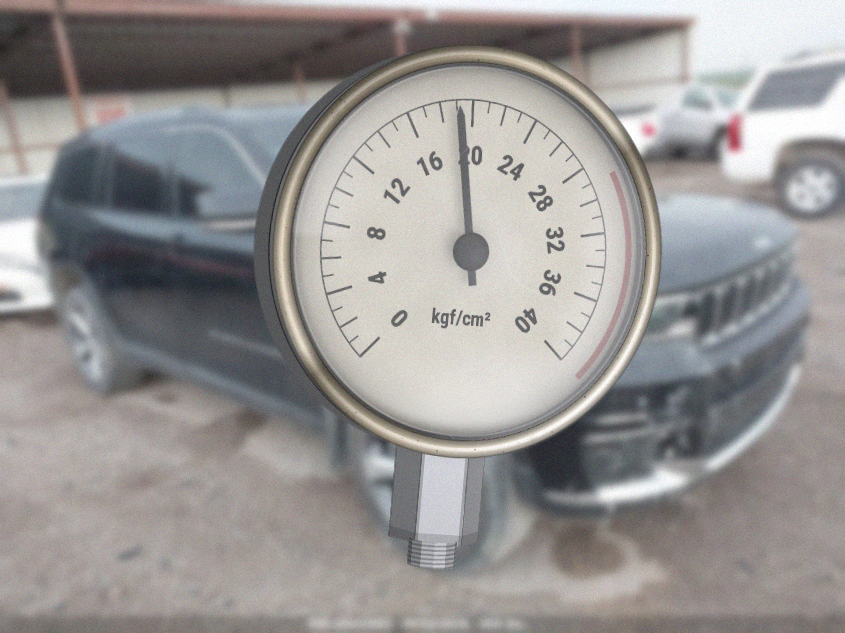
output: 19 kg/cm²
